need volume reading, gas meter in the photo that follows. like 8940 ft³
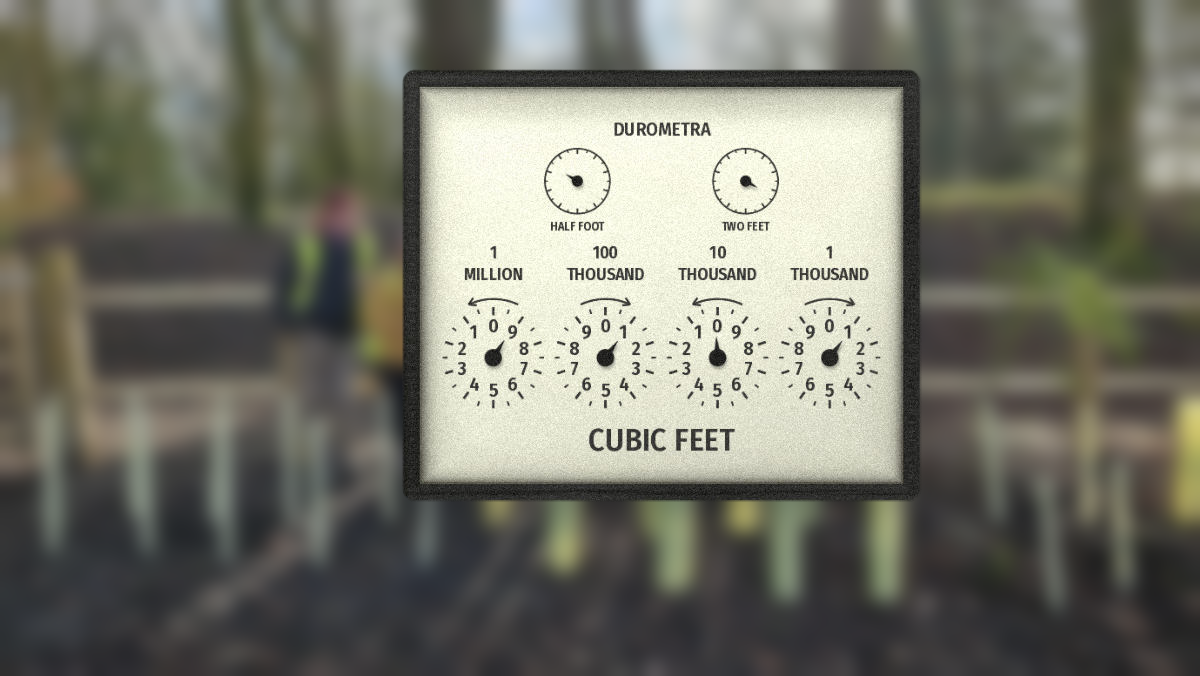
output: 910100 ft³
